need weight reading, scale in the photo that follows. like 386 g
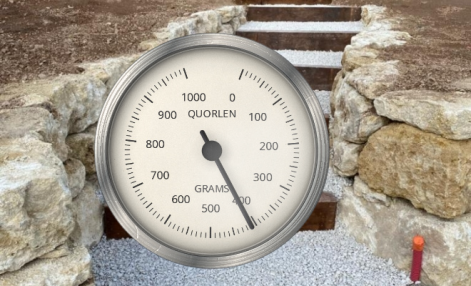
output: 410 g
